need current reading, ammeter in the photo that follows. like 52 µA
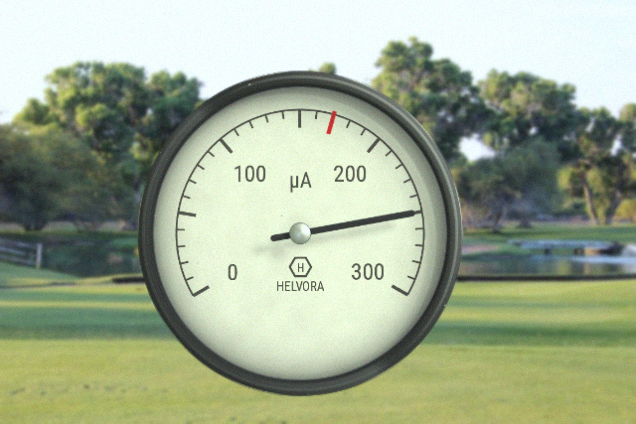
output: 250 µA
